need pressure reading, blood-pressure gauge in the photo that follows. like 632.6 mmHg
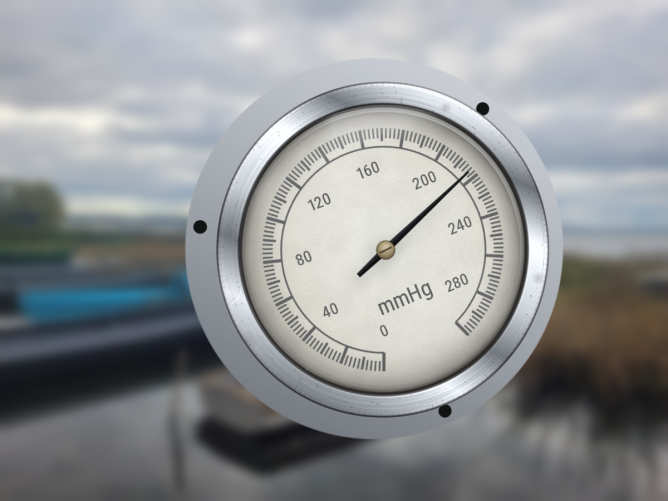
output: 216 mmHg
